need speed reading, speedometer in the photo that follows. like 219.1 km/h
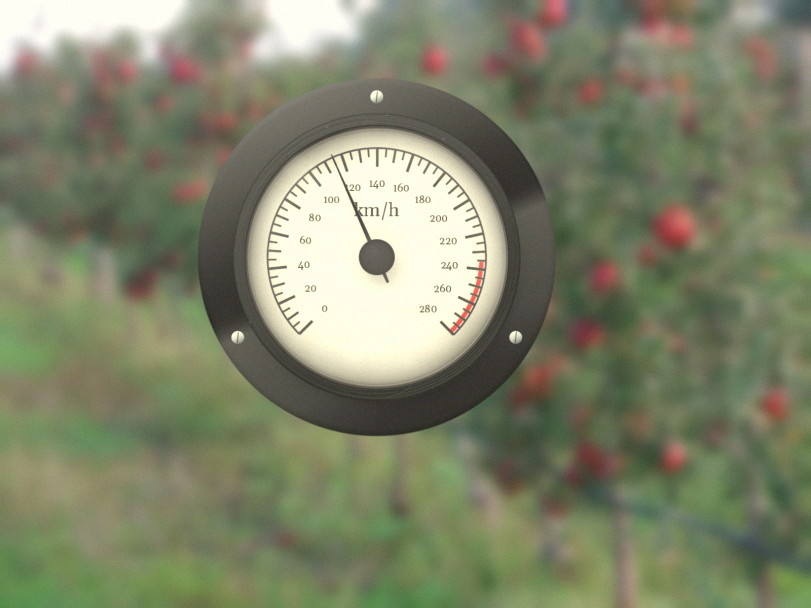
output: 115 km/h
